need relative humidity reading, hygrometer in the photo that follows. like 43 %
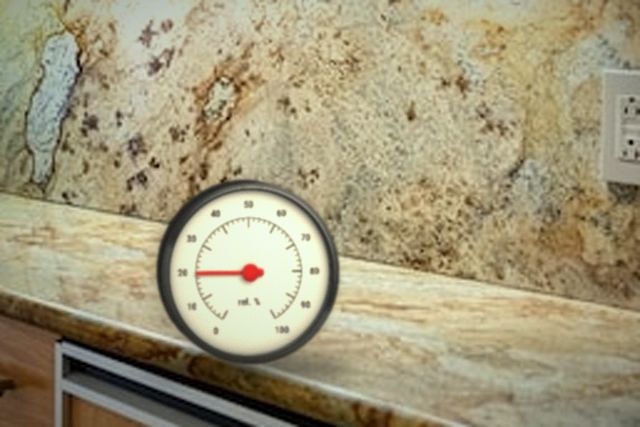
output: 20 %
